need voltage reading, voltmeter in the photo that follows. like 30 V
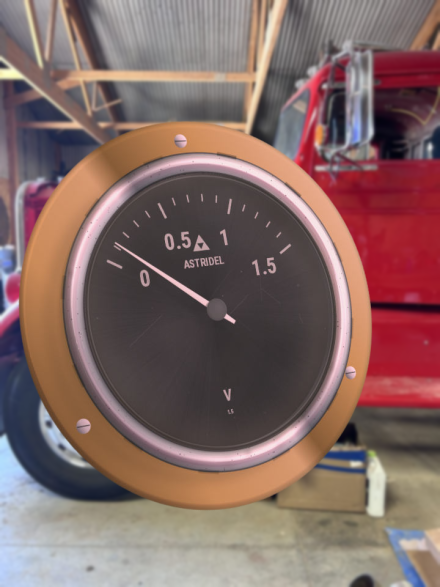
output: 0.1 V
